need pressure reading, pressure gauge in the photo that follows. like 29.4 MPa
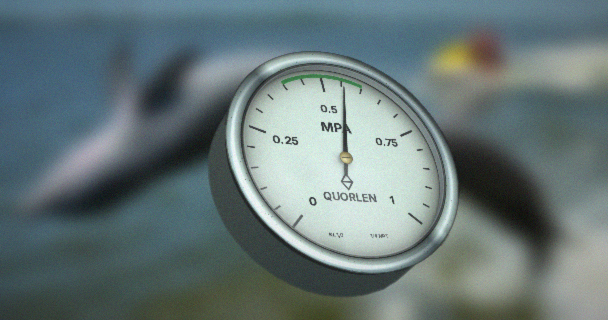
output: 0.55 MPa
